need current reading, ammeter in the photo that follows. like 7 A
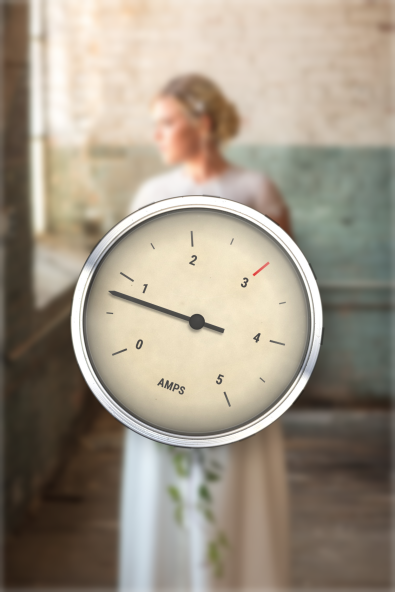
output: 0.75 A
